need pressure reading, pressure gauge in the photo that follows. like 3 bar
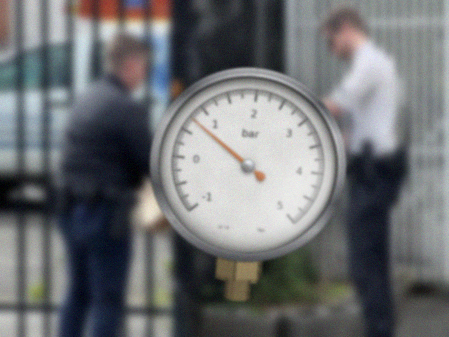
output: 0.75 bar
